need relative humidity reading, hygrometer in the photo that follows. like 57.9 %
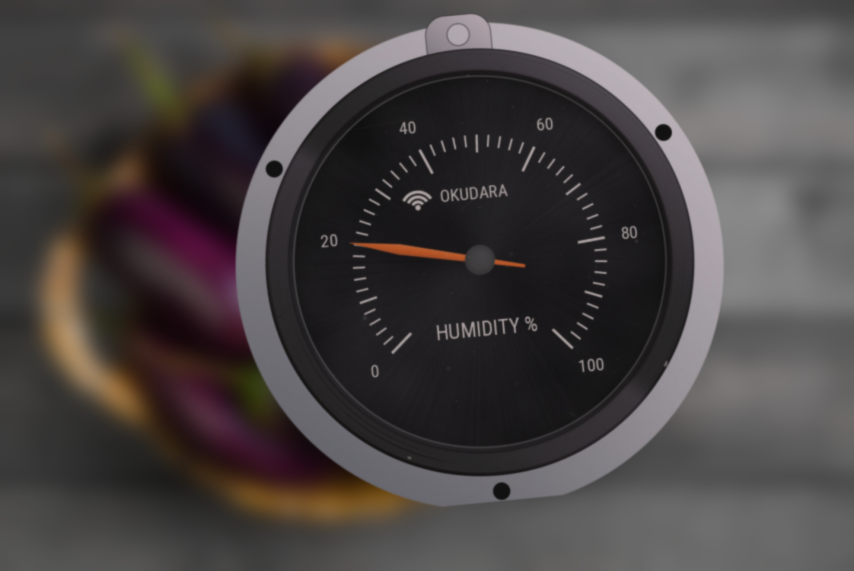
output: 20 %
